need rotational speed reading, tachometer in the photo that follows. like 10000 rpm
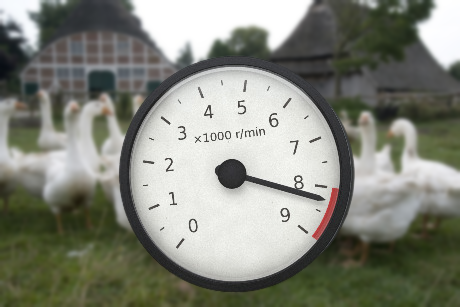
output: 8250 rpm
